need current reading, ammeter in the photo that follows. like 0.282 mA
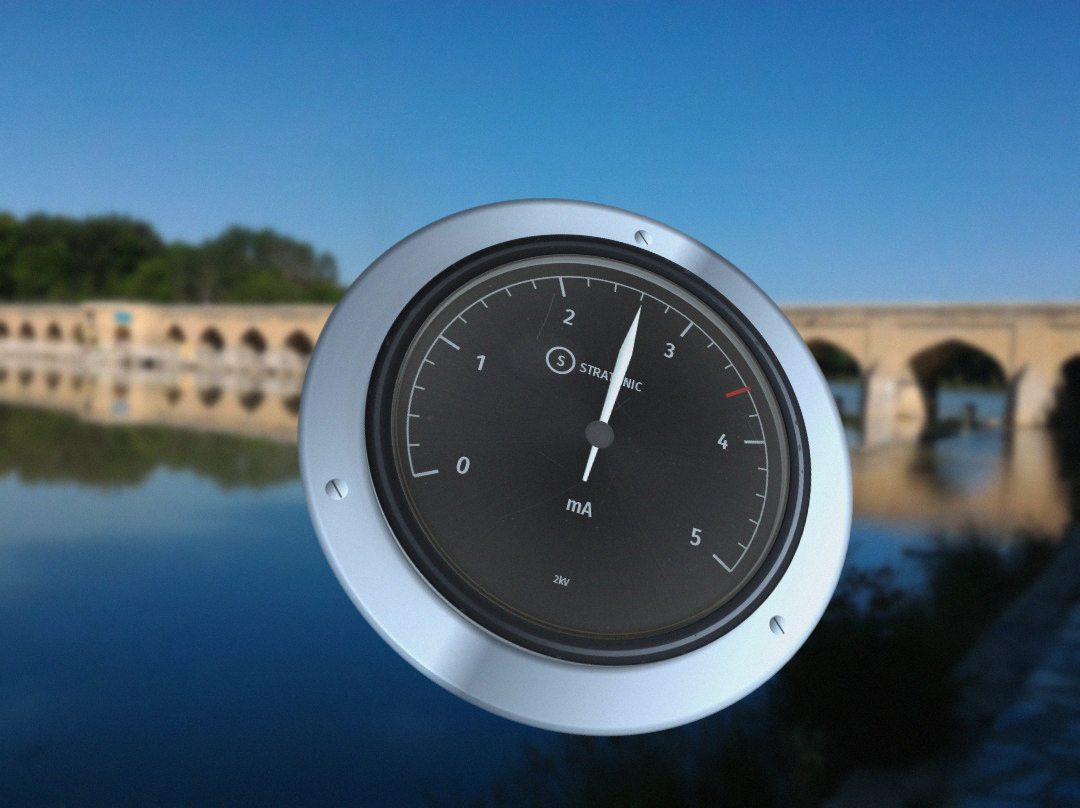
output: 2.6 mA
